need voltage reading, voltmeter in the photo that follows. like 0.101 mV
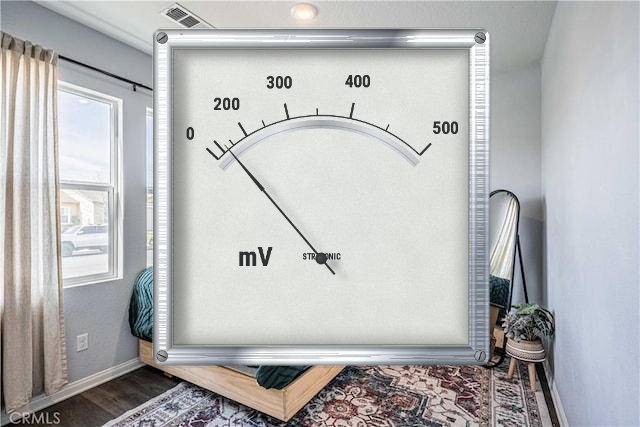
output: 125 mV
